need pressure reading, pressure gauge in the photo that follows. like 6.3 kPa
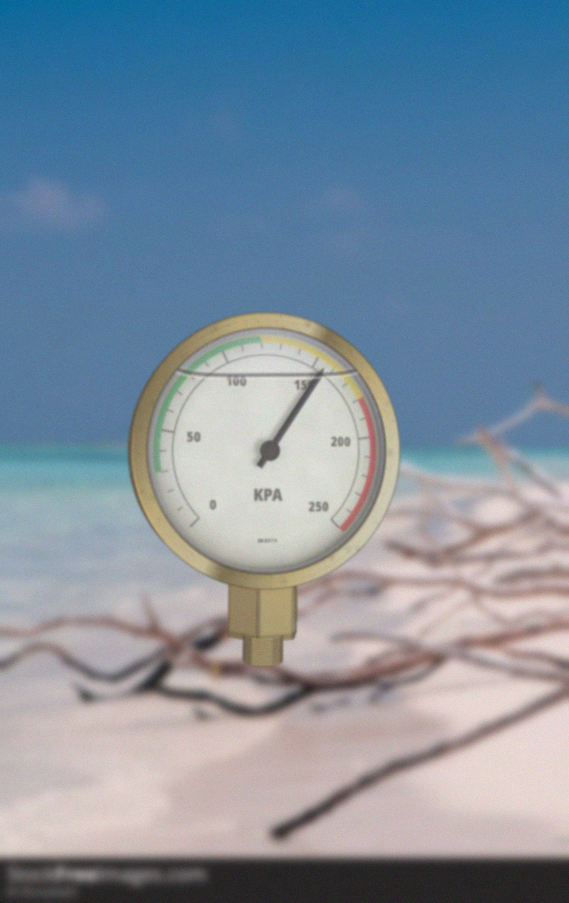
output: 155 kPa
